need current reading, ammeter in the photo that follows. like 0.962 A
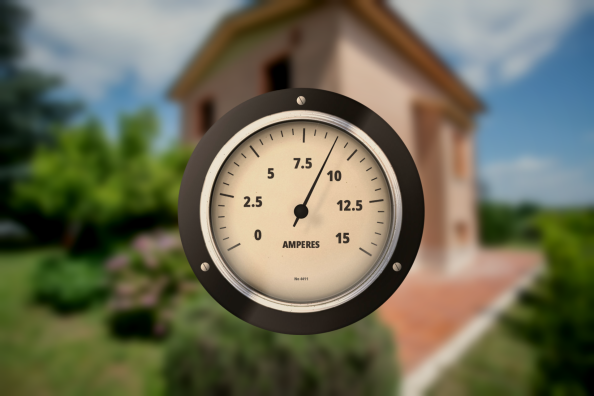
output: 9 A
